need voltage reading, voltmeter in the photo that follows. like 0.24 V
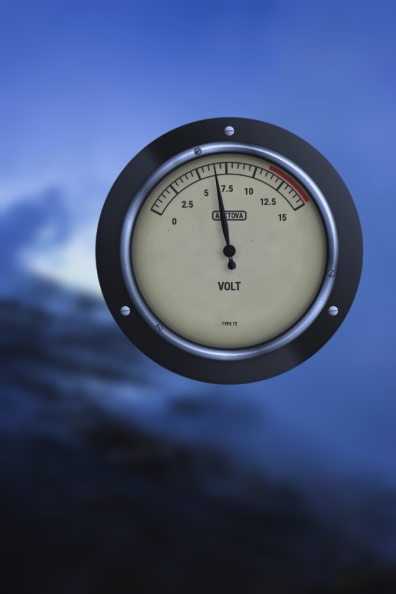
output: 6.5 V
